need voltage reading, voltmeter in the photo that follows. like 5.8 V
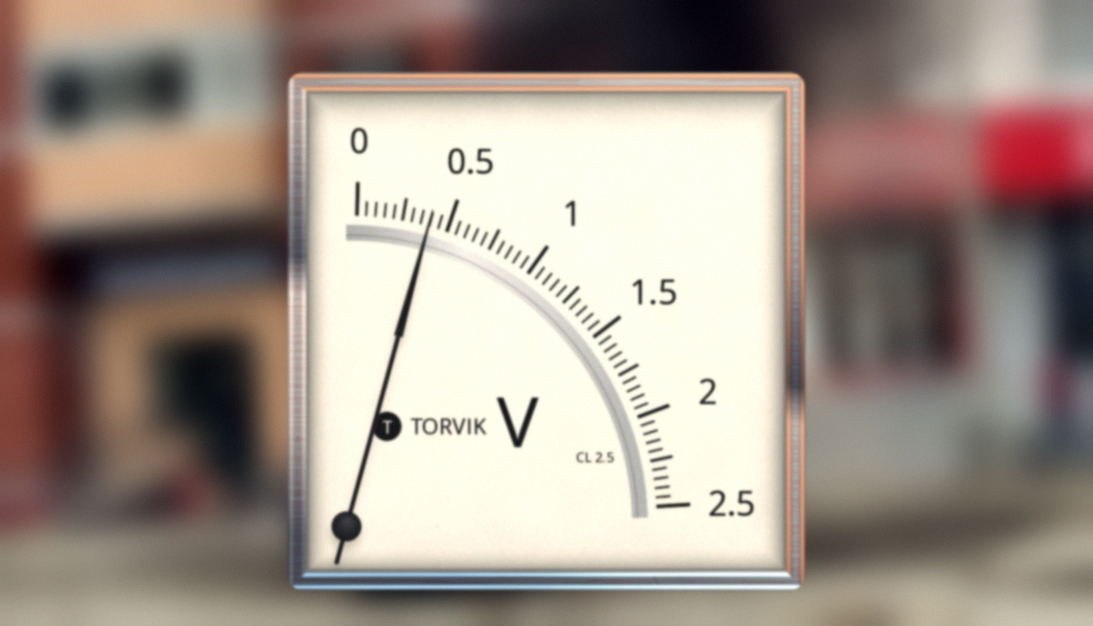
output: 0.4 V
